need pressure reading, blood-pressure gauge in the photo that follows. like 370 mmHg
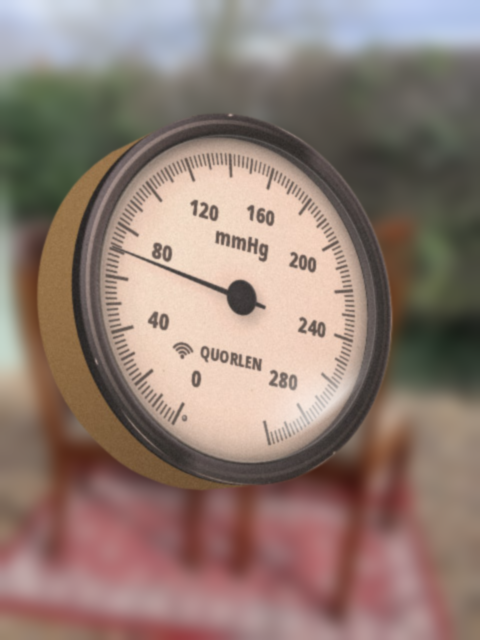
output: 70 mmHg
